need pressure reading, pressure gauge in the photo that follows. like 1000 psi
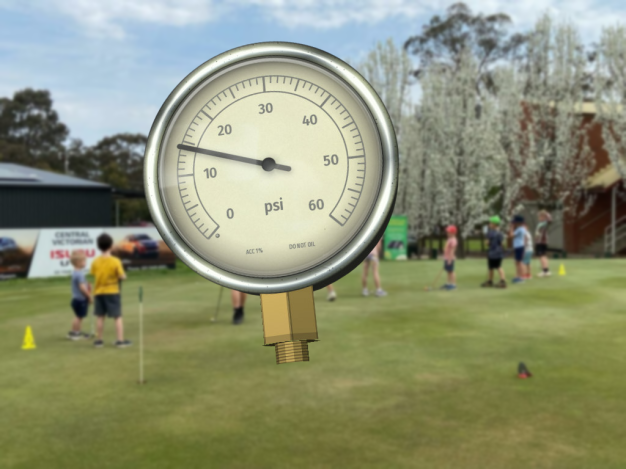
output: 14 psi
